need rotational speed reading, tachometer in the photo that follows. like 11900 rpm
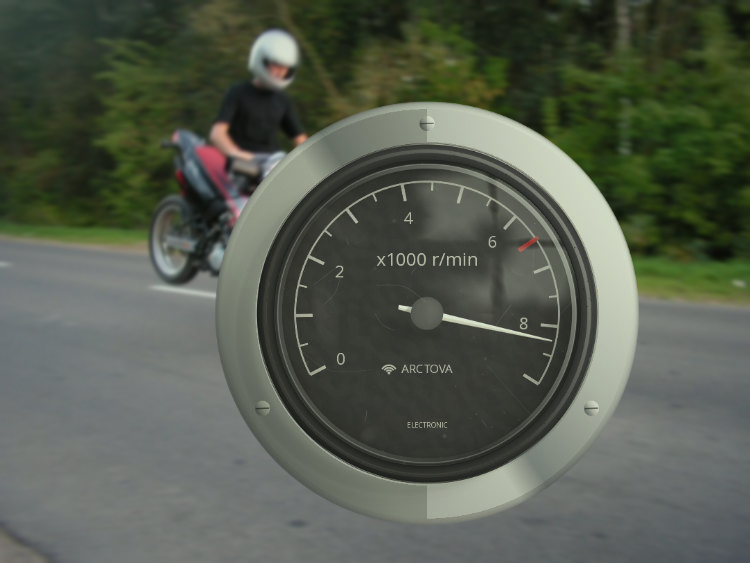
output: 8250 rpm
